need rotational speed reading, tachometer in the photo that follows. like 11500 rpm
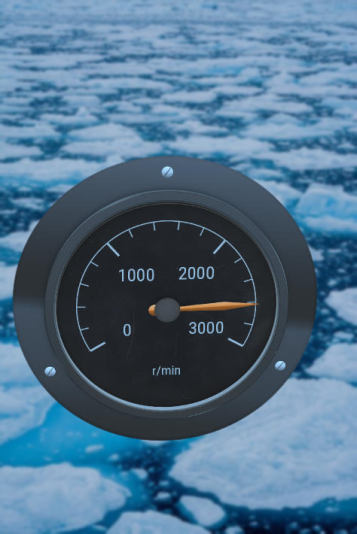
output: 2600 rpm
